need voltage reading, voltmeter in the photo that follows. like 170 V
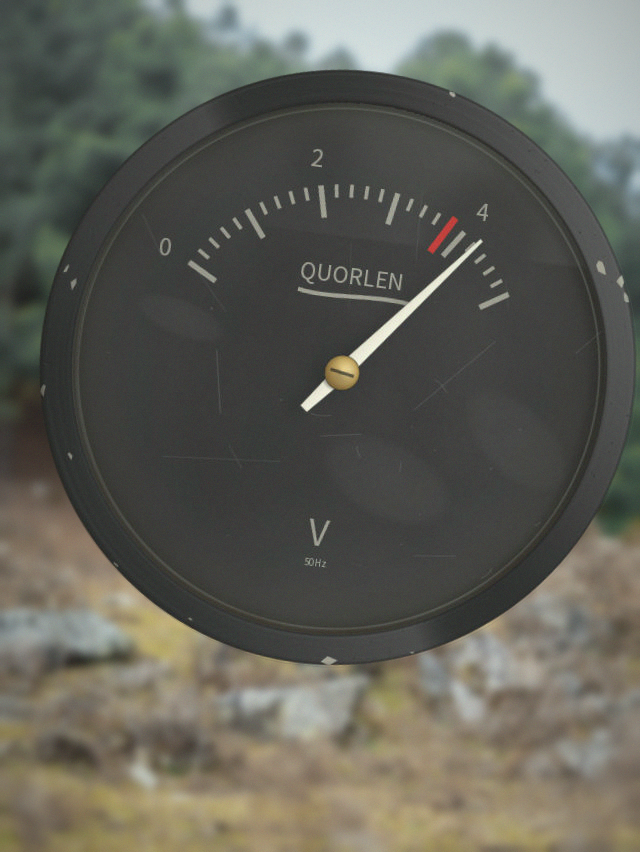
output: 4.2 V
